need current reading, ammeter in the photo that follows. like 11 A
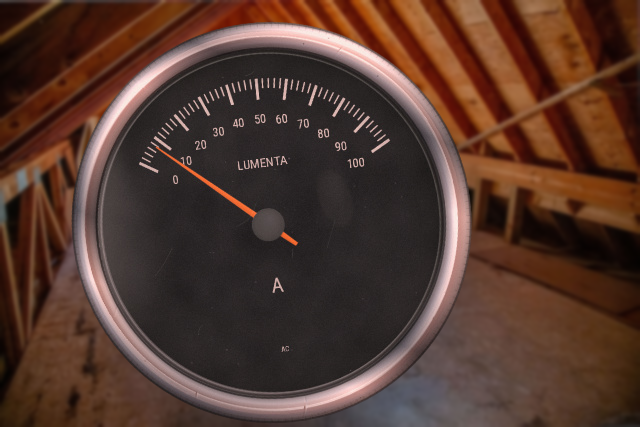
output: 8 A
